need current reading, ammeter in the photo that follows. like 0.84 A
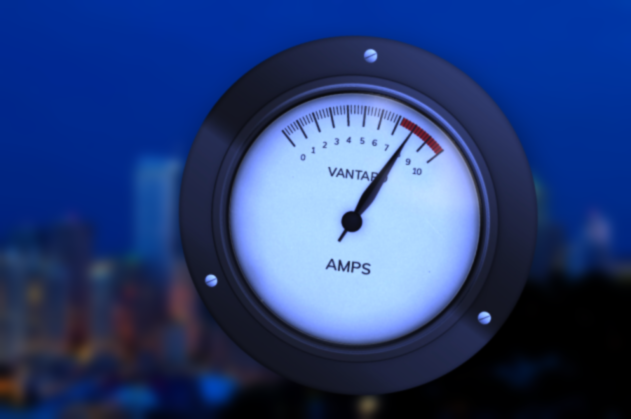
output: 8 A
